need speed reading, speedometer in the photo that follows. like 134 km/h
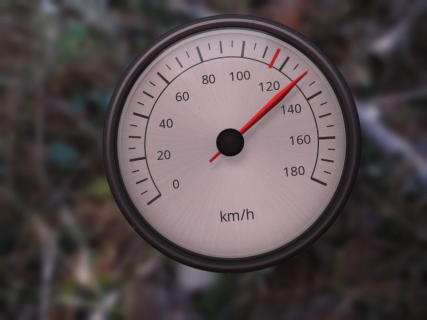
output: 130 km/h
